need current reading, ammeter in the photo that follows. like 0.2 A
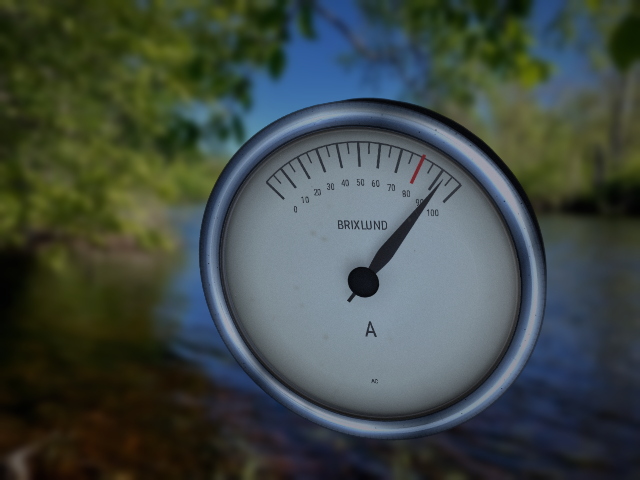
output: 92.5 A
